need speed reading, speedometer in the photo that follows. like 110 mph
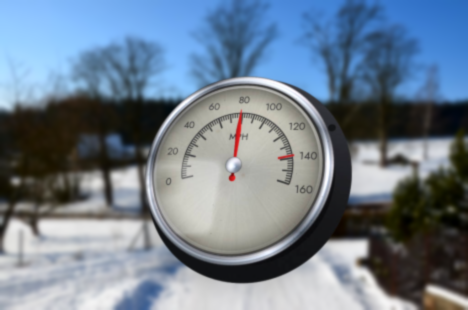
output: 80 mph
